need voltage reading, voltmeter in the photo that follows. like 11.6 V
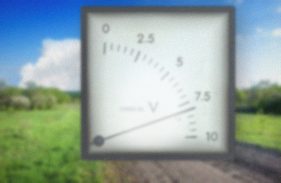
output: 8 V
